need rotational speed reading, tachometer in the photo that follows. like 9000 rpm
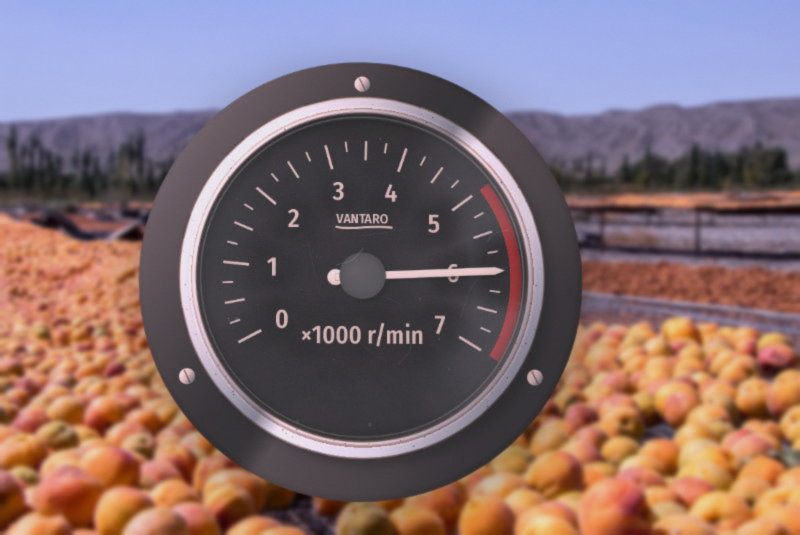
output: 6000 rpm
